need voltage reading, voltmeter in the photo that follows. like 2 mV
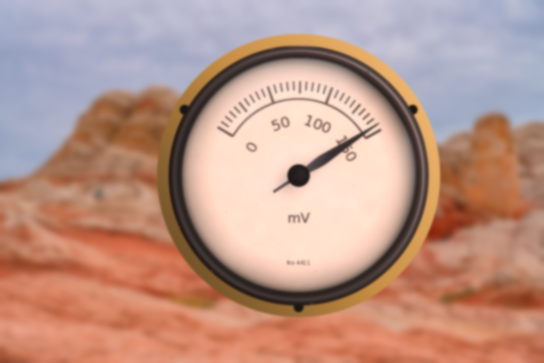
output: 145 mV
